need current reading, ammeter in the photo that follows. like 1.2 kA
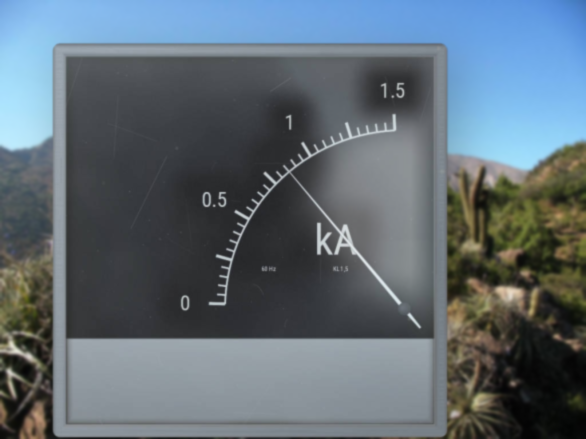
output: 0.85 kA
